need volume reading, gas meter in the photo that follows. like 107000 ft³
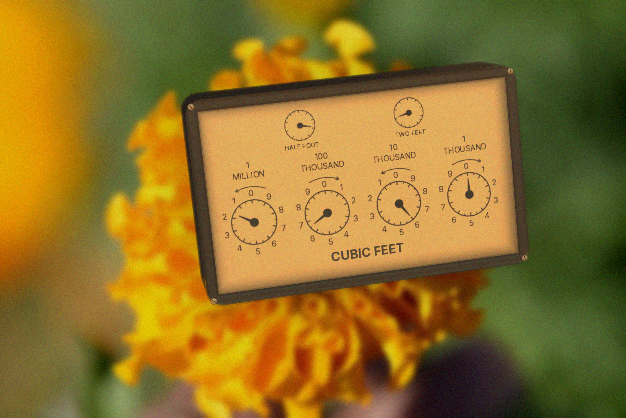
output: 166000 ft³
